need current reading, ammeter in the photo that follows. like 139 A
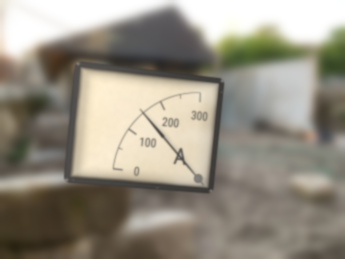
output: 150 A
